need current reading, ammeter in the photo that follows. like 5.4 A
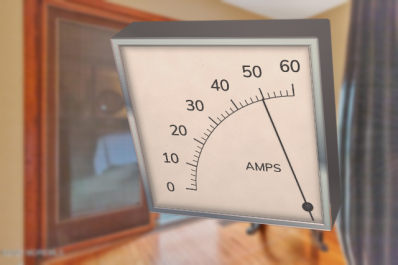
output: 50 A
